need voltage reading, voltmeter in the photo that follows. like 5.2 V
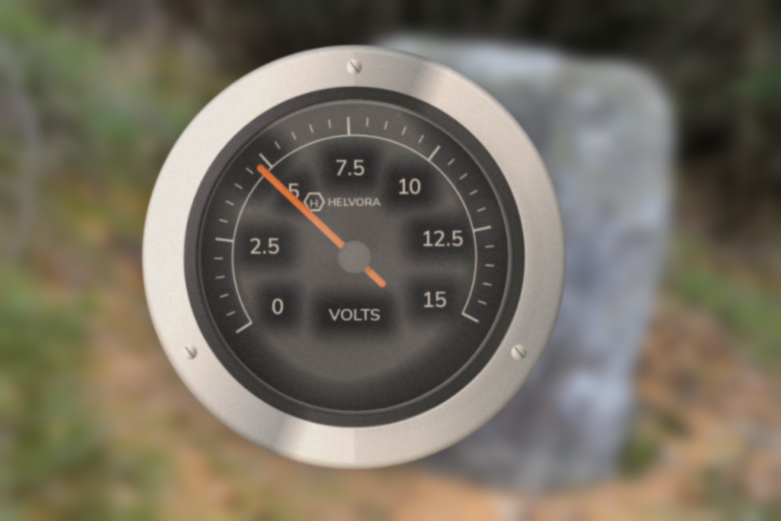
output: 4.75 V
